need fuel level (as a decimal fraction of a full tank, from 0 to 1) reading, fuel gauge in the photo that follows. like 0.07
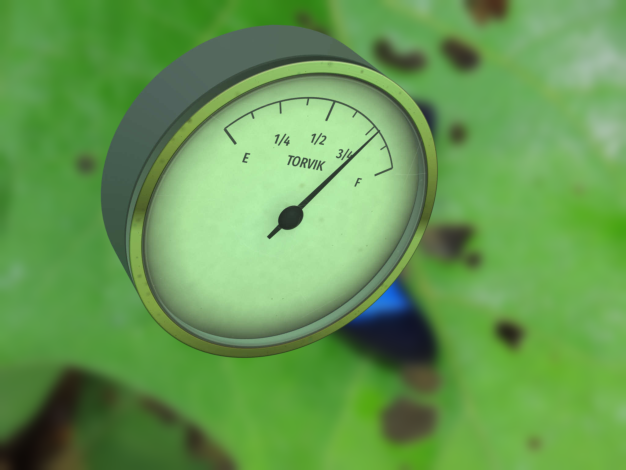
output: 0.75
